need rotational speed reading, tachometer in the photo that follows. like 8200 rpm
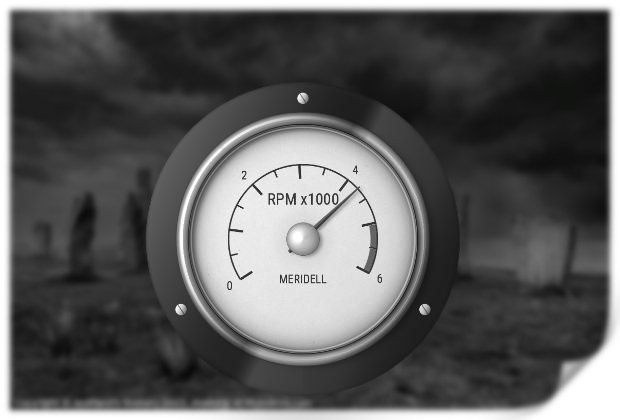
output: 4250 rpm
